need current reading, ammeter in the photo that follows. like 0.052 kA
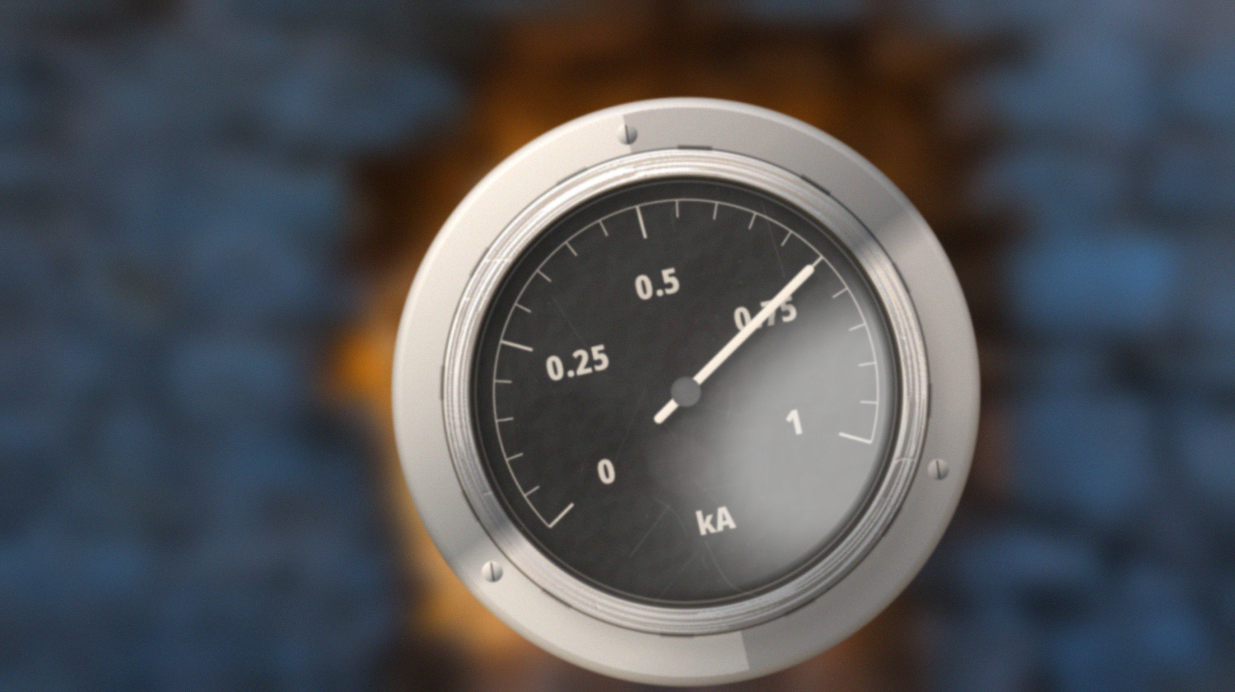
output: 0.75 kA
